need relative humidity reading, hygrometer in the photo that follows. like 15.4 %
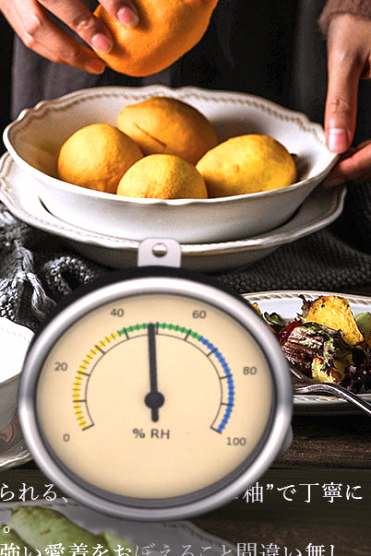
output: 48 %
